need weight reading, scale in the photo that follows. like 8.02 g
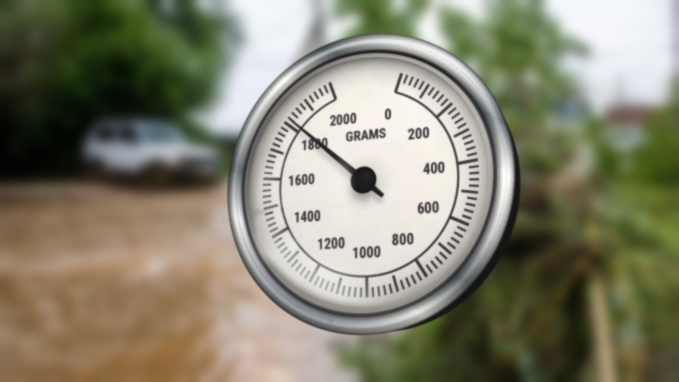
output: 1820 g
